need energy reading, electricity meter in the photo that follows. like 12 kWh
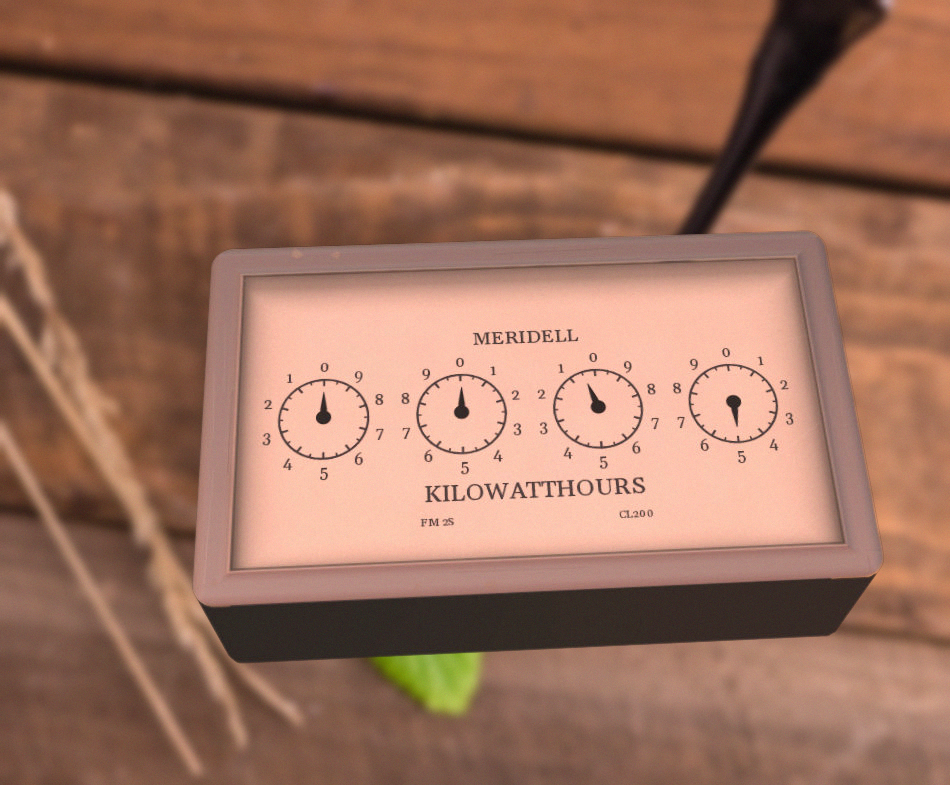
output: 5 kWh
